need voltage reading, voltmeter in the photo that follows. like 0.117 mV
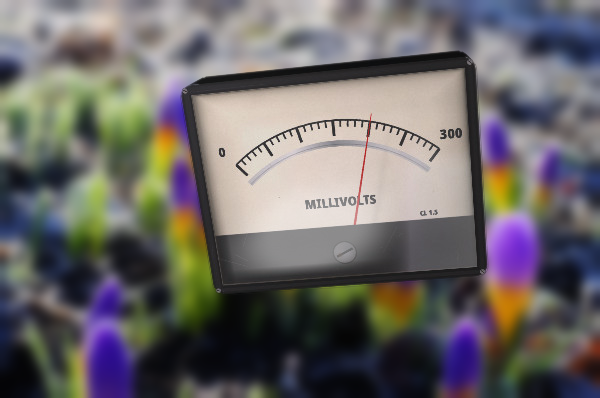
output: 200 mV
